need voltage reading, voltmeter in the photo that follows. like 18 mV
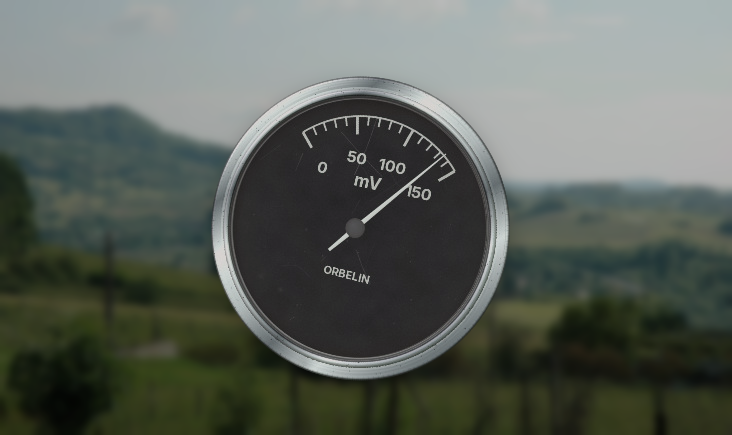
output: 135 mV
